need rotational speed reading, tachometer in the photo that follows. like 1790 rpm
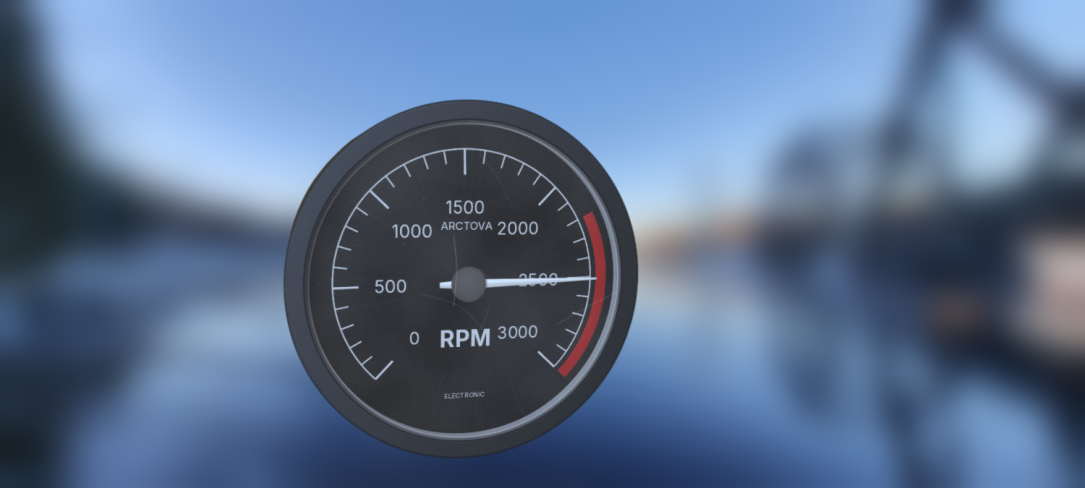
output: 2500 rpm
